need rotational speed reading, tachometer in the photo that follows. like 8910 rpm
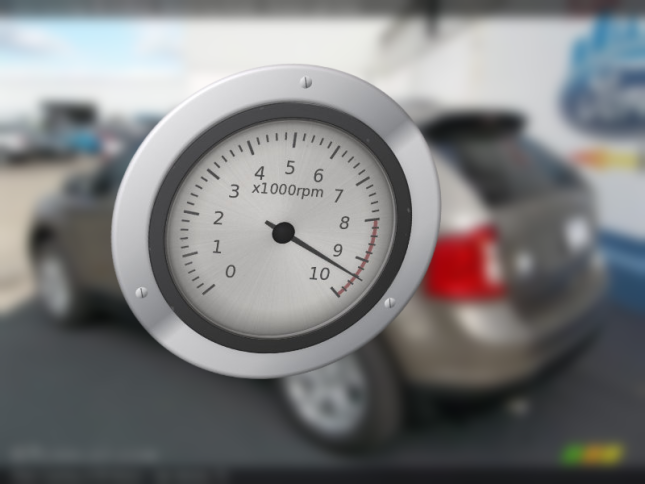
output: 9400 rpm
